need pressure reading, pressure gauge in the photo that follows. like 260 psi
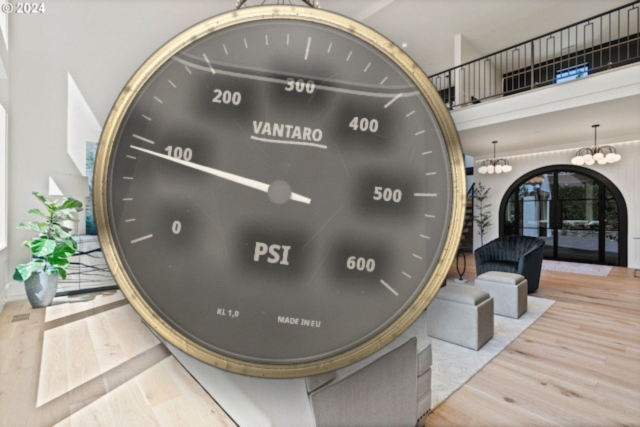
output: 90 psi
